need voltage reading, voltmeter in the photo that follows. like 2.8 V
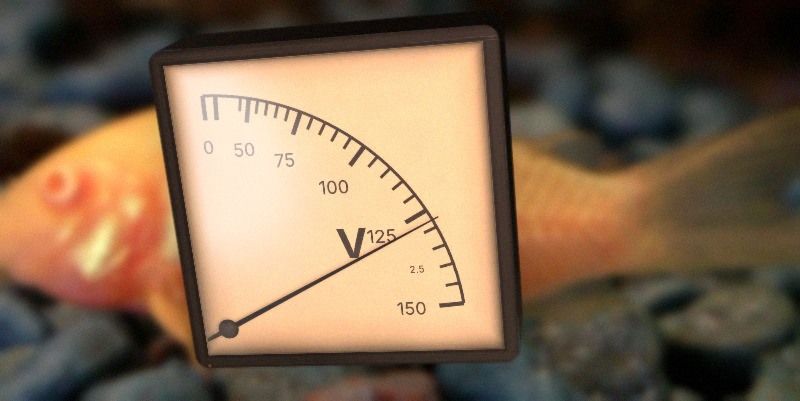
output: 127.5 V
